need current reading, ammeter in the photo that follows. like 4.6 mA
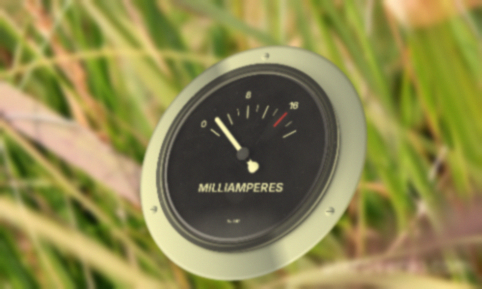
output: 2 mA
